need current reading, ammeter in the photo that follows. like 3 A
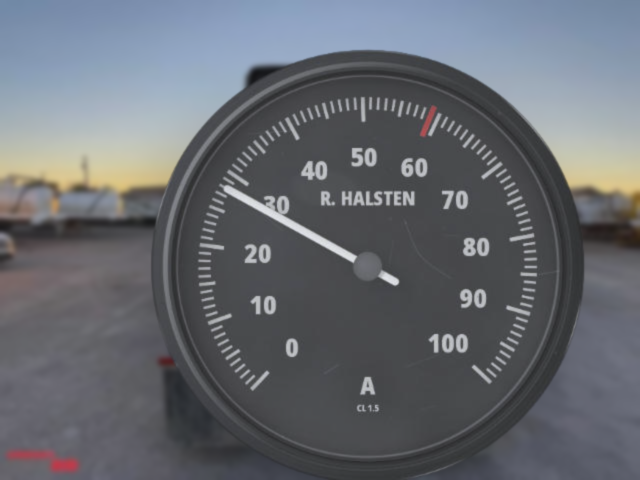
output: 28 A
